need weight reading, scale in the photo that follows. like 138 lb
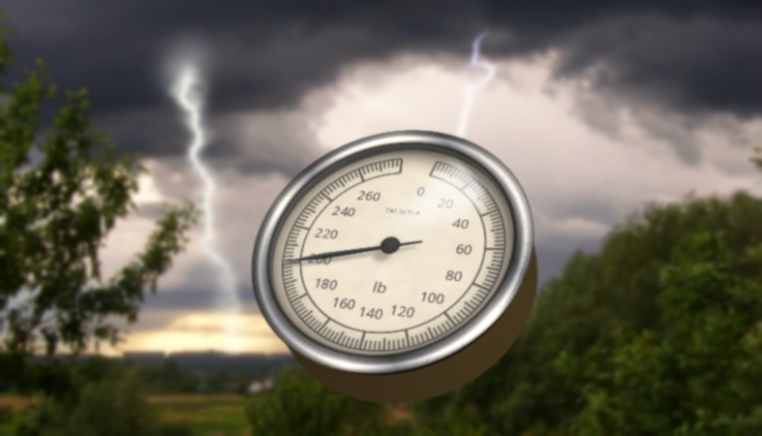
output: 200 lb
